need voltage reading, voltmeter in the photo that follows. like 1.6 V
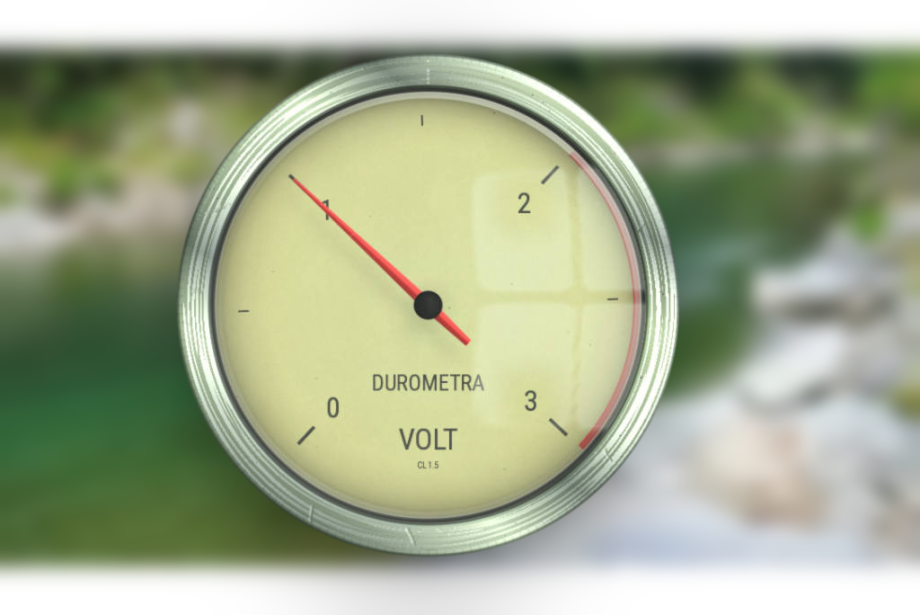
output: 1 V
